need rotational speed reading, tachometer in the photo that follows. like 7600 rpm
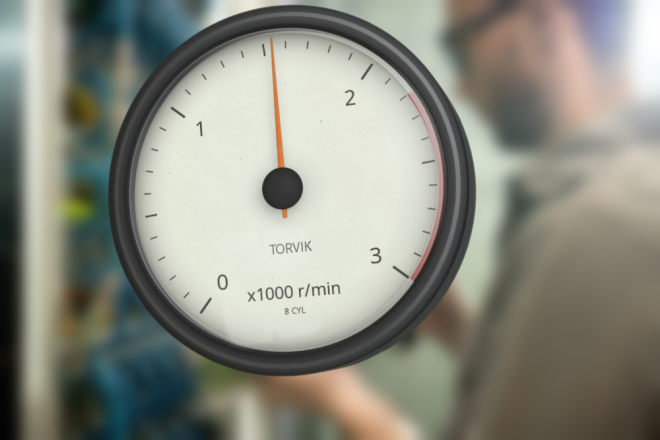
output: 1550 rpm
